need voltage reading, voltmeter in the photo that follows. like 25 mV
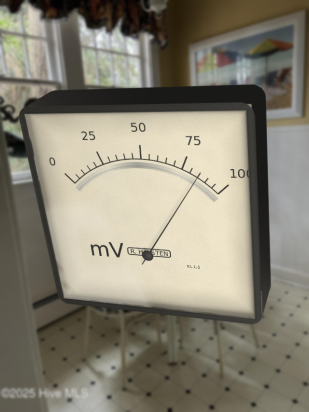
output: 85 mV
